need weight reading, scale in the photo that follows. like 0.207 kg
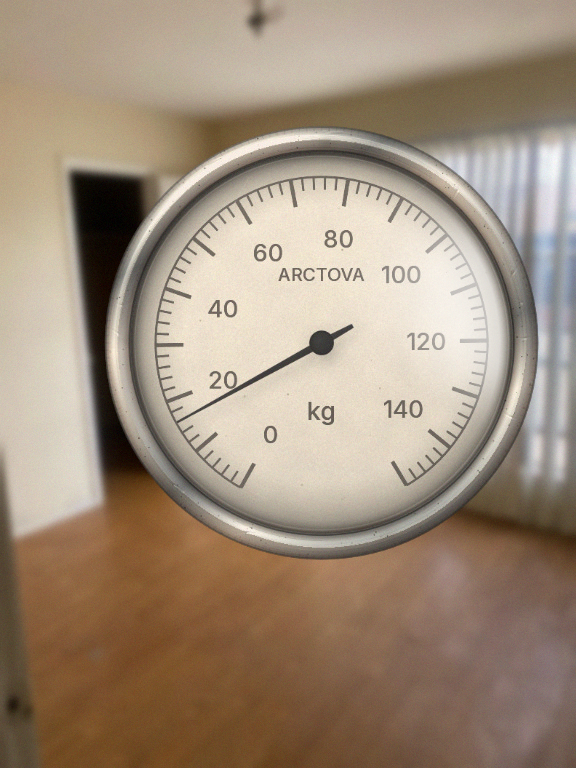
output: 16 kg
